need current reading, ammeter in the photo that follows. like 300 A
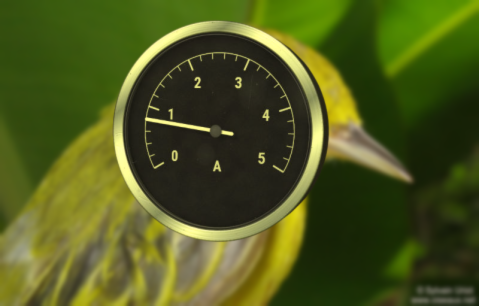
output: 0.8 A
